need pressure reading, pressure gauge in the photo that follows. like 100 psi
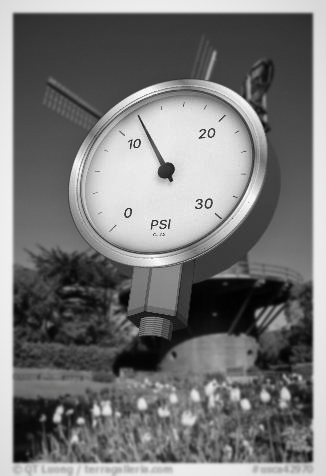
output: 12 psi
